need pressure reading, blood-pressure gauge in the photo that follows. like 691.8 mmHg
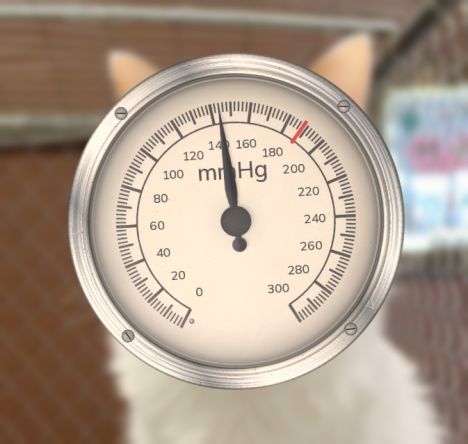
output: 144 mmHg
